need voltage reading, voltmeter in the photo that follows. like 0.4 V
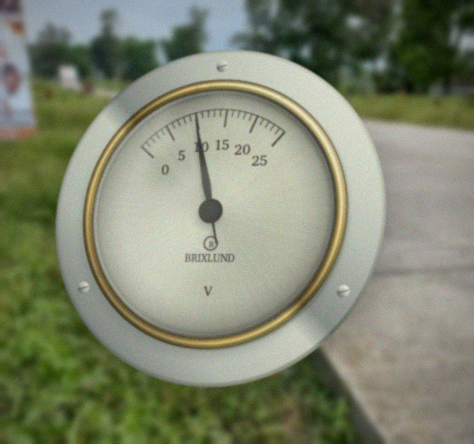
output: 10 V
